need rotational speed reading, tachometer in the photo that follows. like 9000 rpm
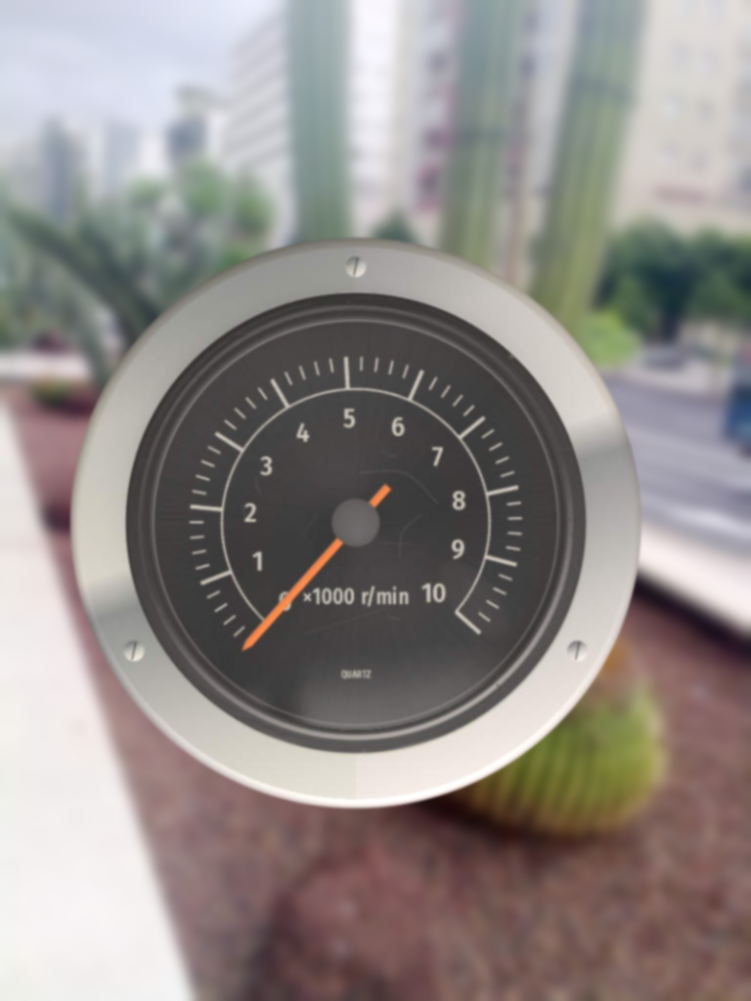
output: 0 rpm
